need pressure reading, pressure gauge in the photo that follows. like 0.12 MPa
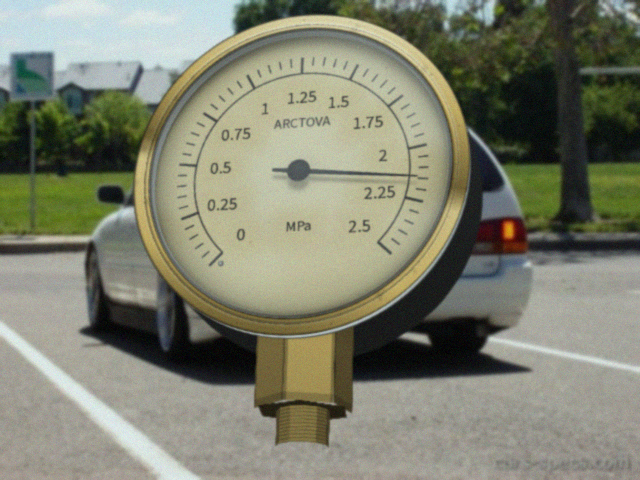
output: 2.15 MPa
